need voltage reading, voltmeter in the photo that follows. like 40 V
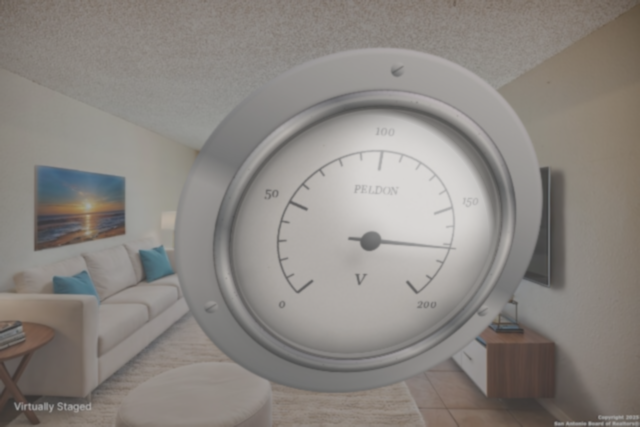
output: 170 V
